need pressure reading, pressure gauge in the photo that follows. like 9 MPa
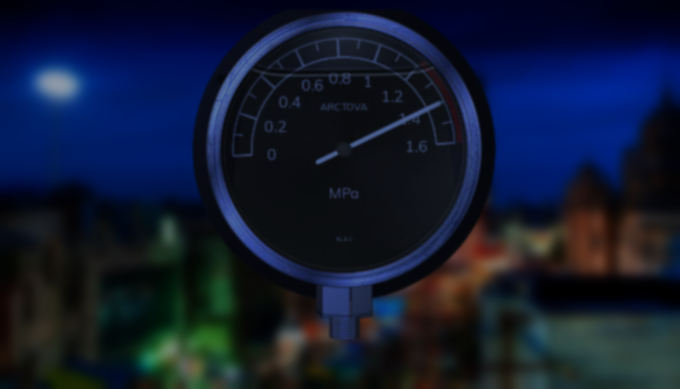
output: 1.4 MPa
